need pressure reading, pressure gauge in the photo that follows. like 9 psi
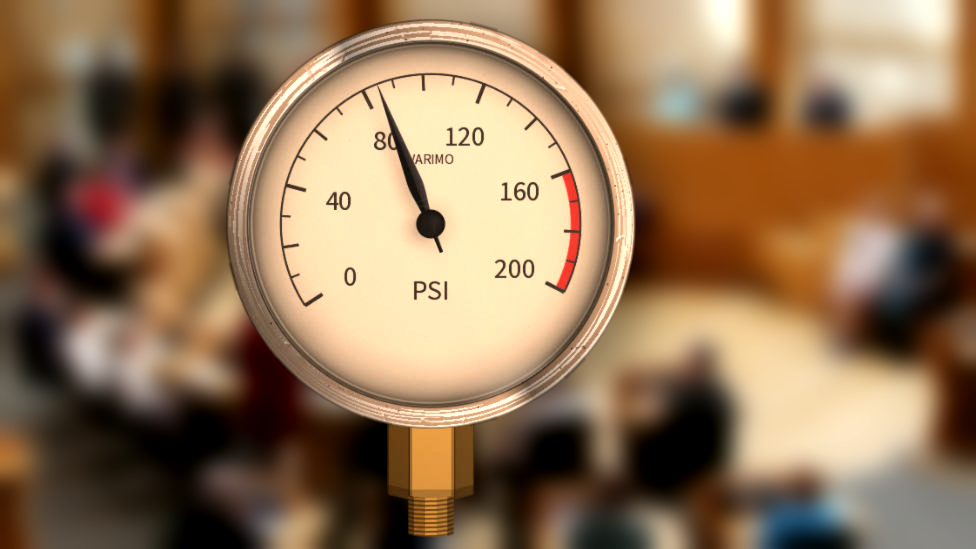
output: 85 psi
